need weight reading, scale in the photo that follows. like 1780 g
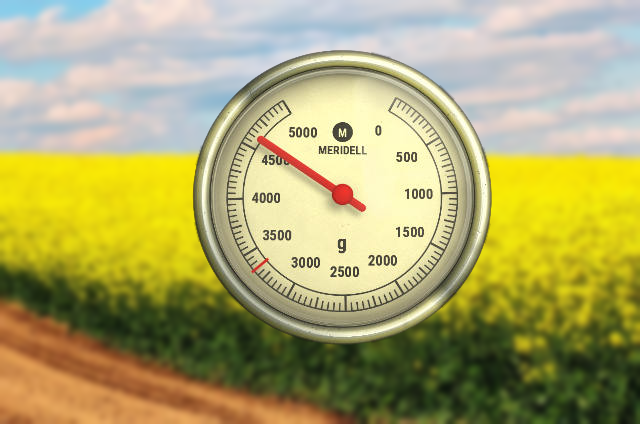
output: 4600 g
